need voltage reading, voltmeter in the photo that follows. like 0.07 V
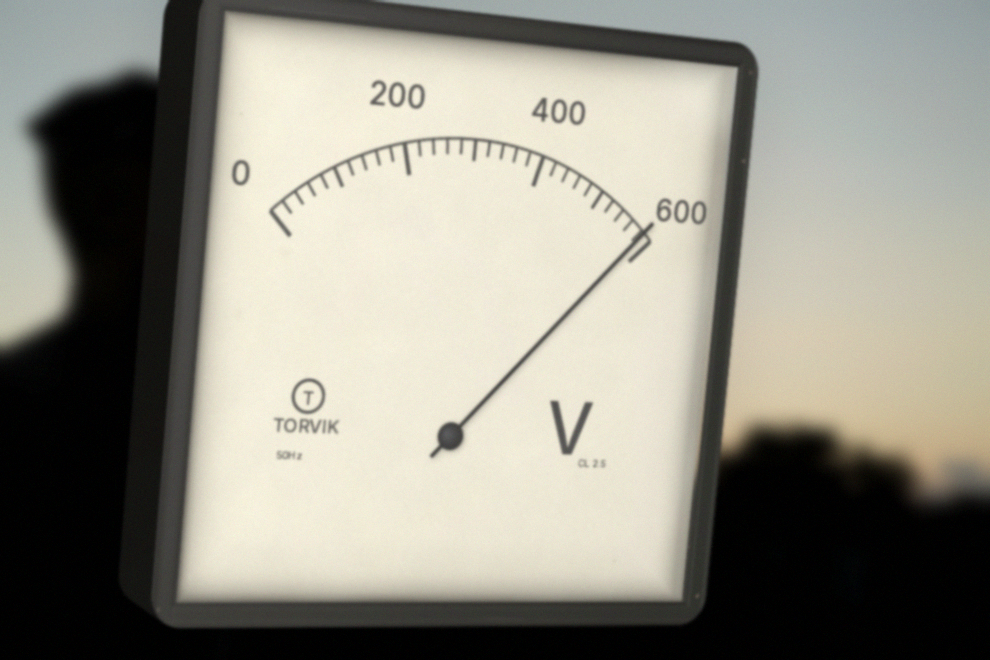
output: 580 V
